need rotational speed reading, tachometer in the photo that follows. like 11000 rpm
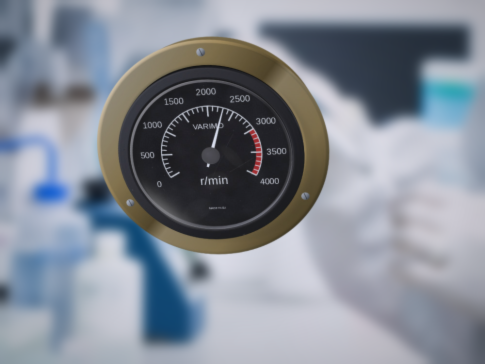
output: 2300 rpm
